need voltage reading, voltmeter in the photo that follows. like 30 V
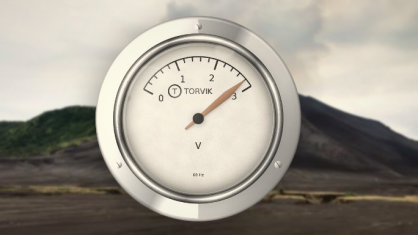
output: 2.8 V
